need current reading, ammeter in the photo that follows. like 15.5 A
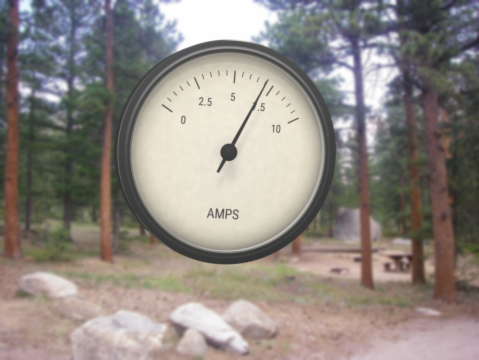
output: 7 A
